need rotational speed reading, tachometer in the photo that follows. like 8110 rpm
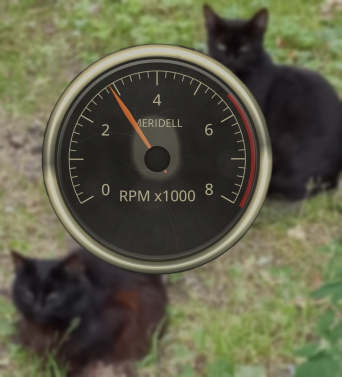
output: 2900 rpm
